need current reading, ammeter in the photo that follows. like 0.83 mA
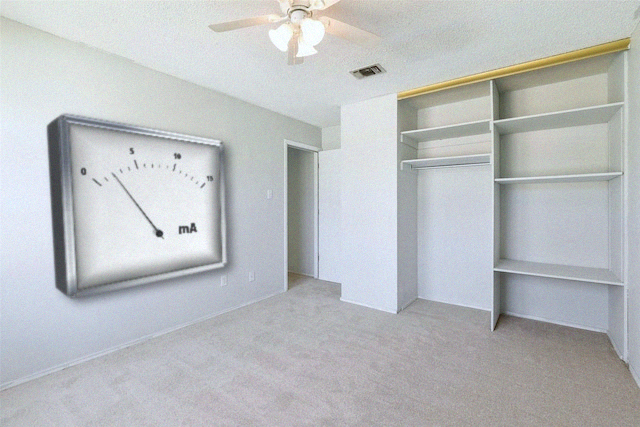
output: 2 mA
